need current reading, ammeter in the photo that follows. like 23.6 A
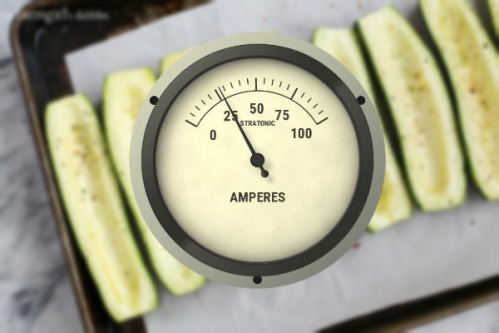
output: 27.5 A
